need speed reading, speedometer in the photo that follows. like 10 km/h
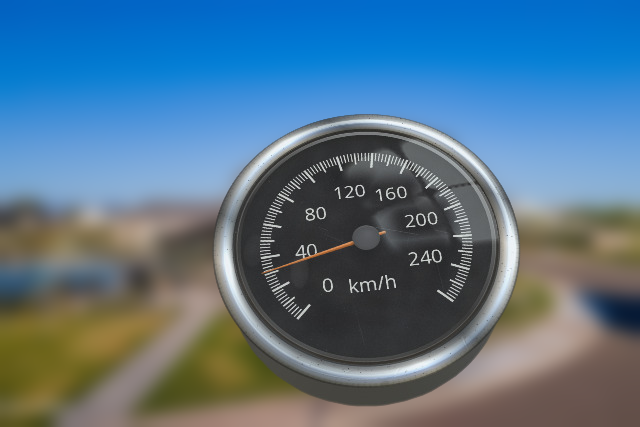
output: 30 km/h
